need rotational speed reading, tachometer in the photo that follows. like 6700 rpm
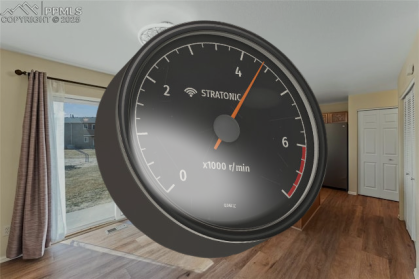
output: 4375 rpm
